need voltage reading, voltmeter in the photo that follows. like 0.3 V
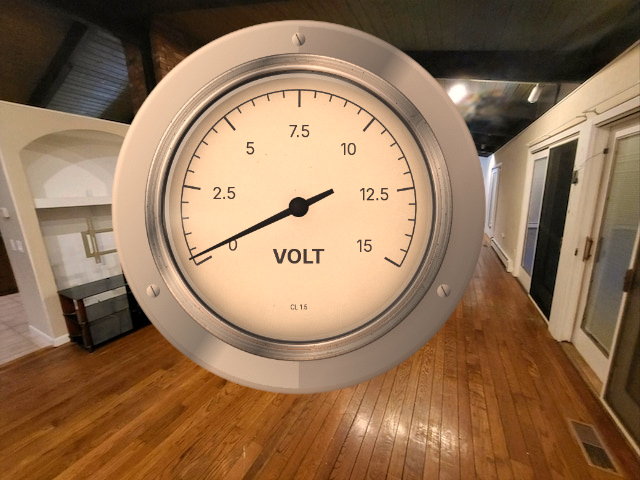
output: 0.25 V
